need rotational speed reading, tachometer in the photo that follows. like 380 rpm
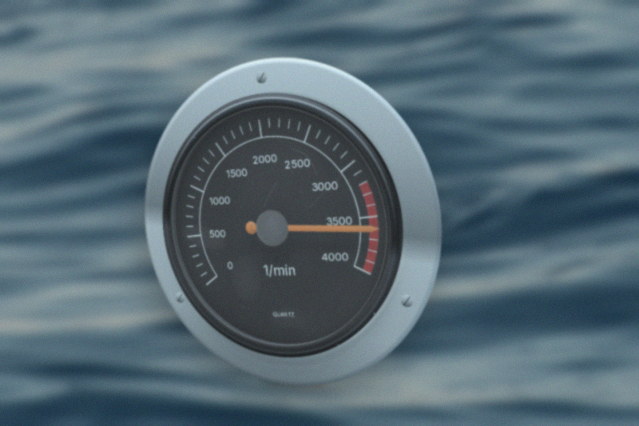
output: 3600 rpm
